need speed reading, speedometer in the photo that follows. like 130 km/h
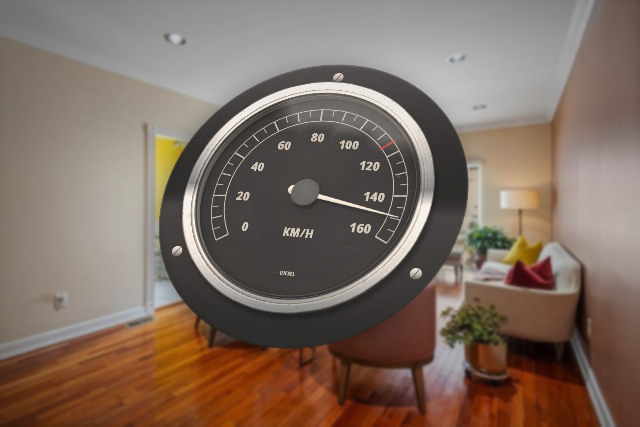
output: 150 km/h
